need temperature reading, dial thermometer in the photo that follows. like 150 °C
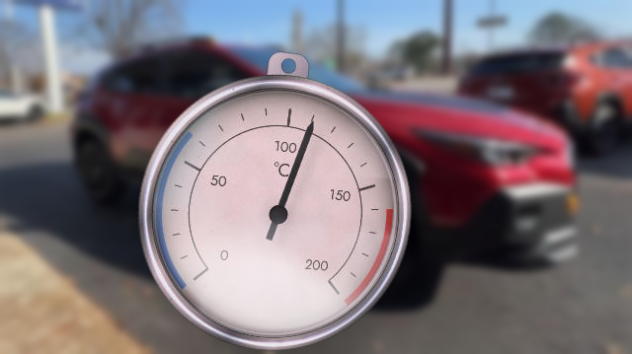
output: 110 °C
